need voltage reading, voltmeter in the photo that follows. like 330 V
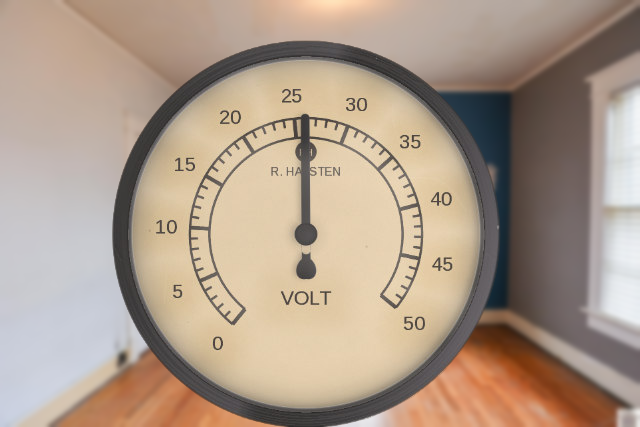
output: 26 V
